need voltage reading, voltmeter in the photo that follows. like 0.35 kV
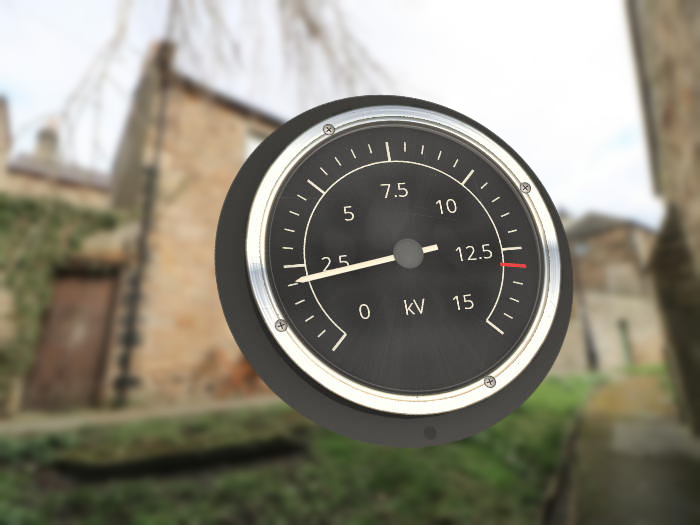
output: 2 kV
